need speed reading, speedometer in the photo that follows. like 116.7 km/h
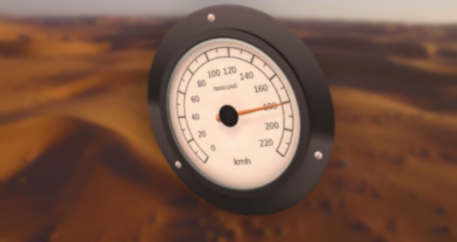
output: 180 km/h
